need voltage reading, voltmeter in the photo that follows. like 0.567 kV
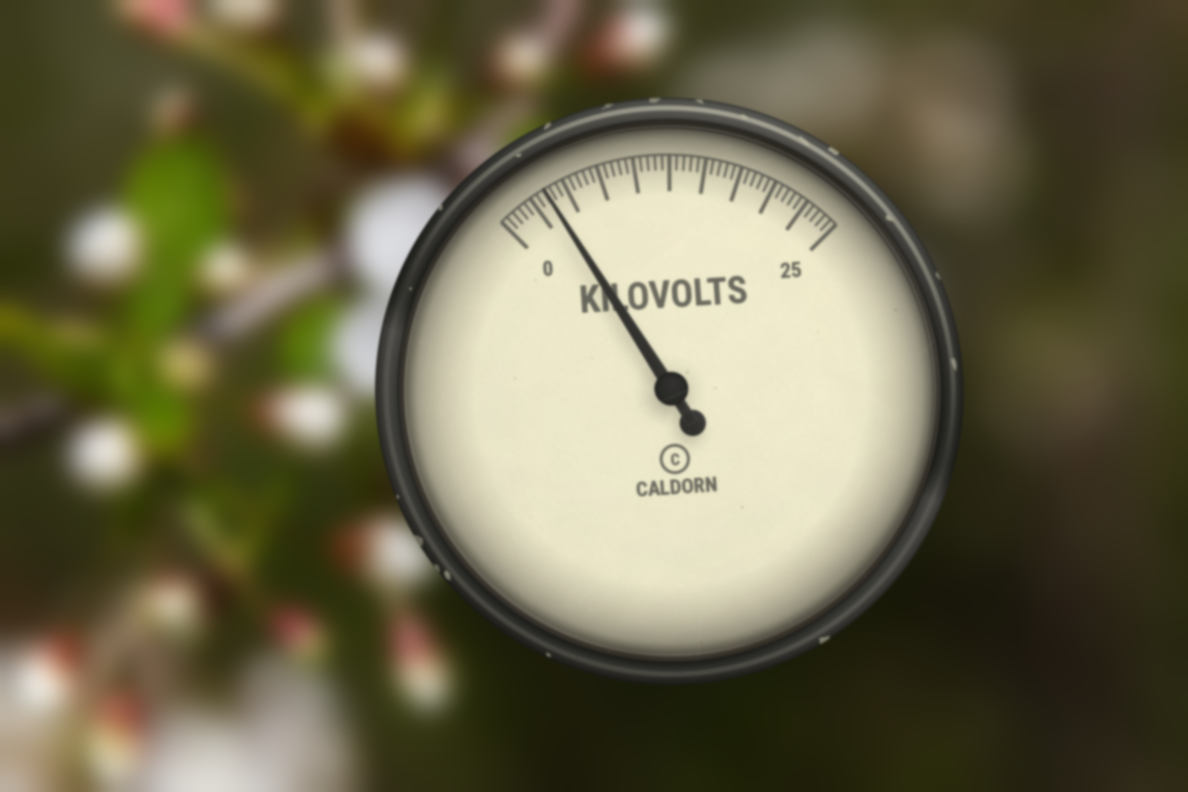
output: 3.5 kV
